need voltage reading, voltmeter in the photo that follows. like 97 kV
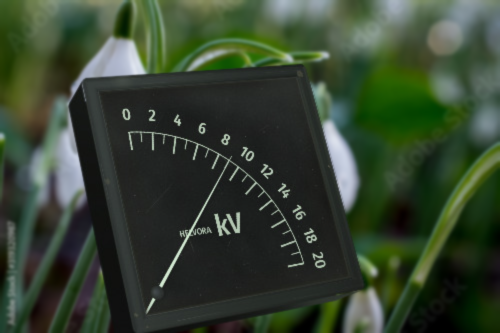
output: 9 kV
